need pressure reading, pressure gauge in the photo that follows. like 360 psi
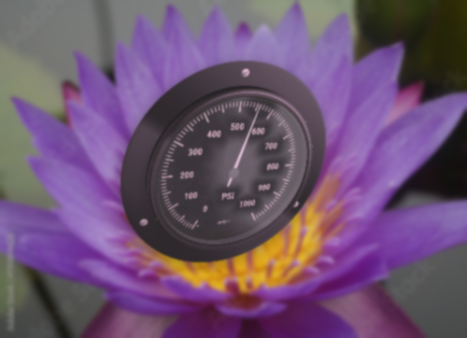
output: 550 psi
